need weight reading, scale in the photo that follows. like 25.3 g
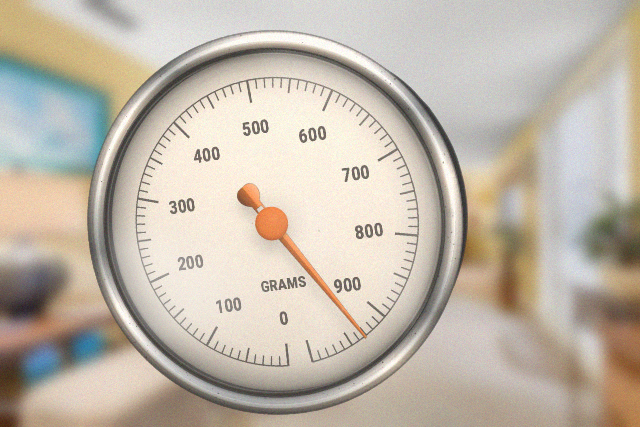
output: 930 g
